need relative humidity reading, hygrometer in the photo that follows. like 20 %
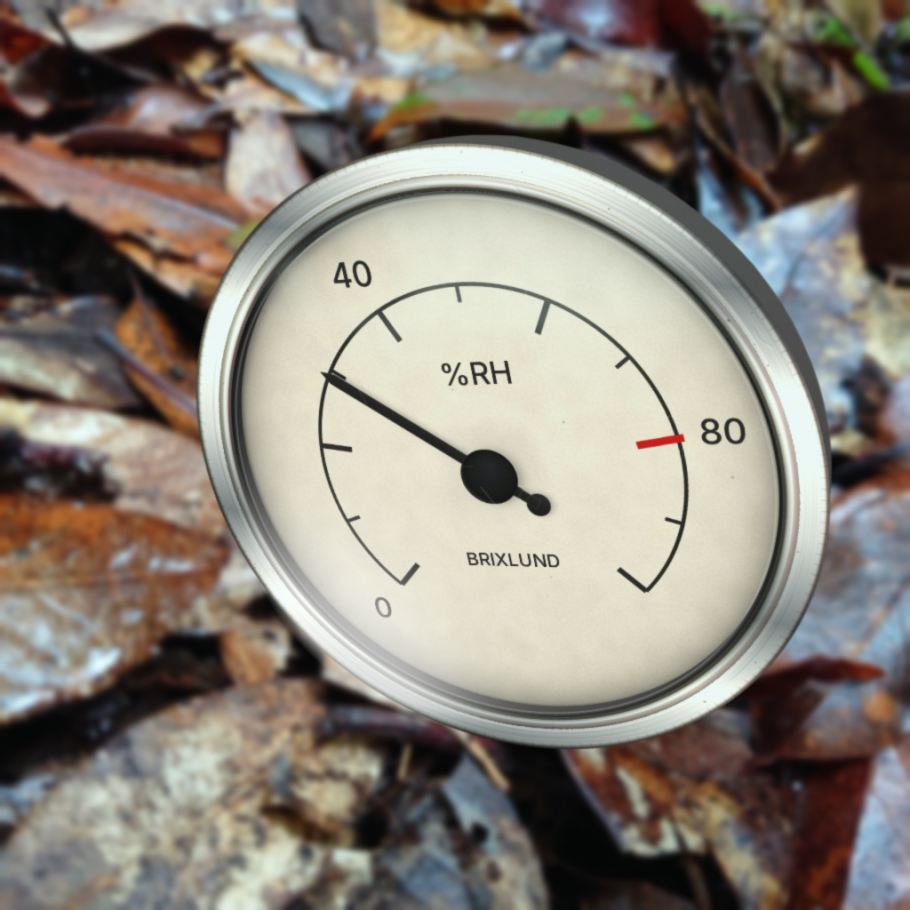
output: 30 %
